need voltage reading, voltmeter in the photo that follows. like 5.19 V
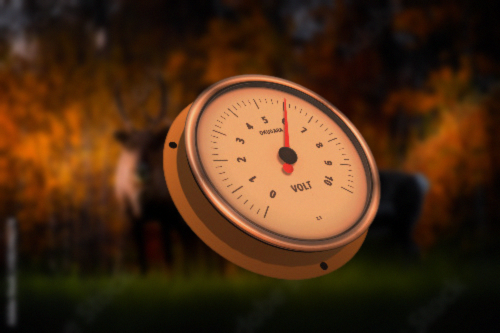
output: 6 V
